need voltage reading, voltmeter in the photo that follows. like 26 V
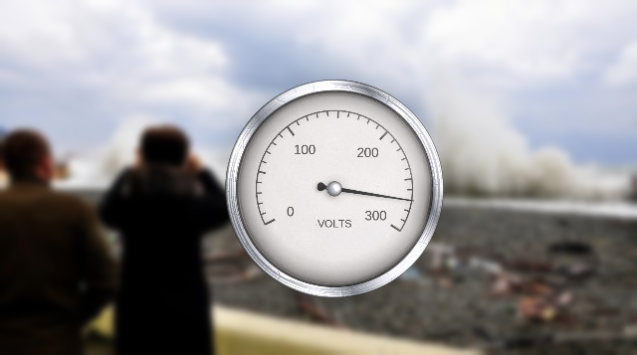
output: 270 V
